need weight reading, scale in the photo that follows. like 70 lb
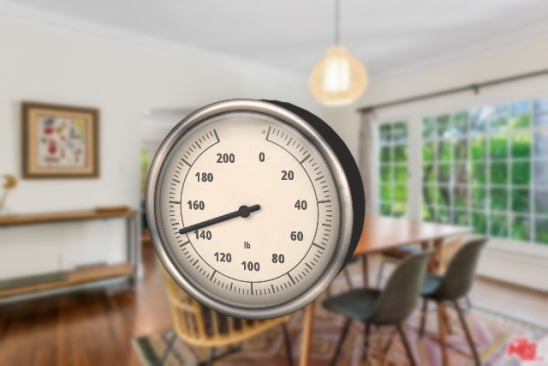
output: 146 lb
